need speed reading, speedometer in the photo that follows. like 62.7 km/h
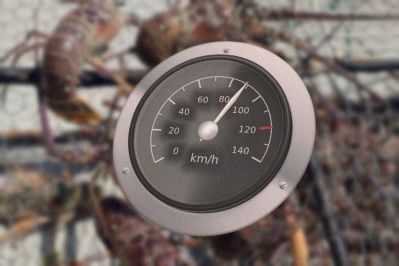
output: 90 km/h
